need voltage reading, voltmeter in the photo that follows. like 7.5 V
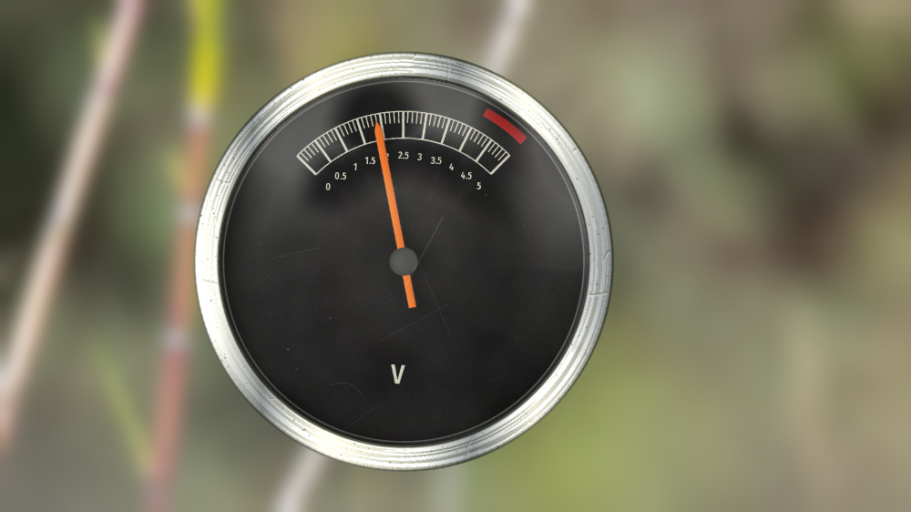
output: 1.9 V
